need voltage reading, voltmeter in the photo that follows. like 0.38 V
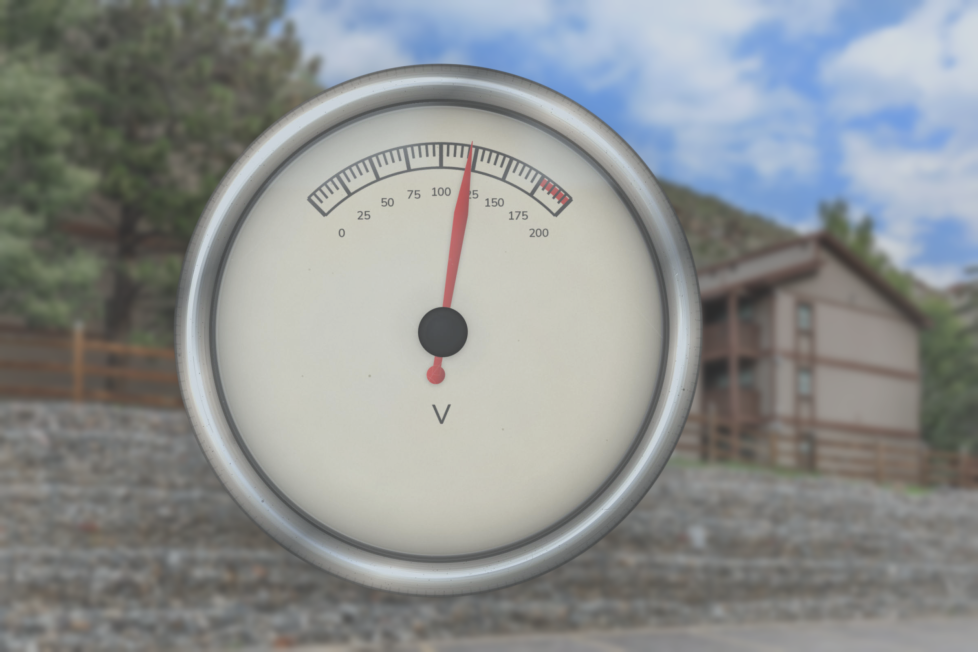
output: 120 V
